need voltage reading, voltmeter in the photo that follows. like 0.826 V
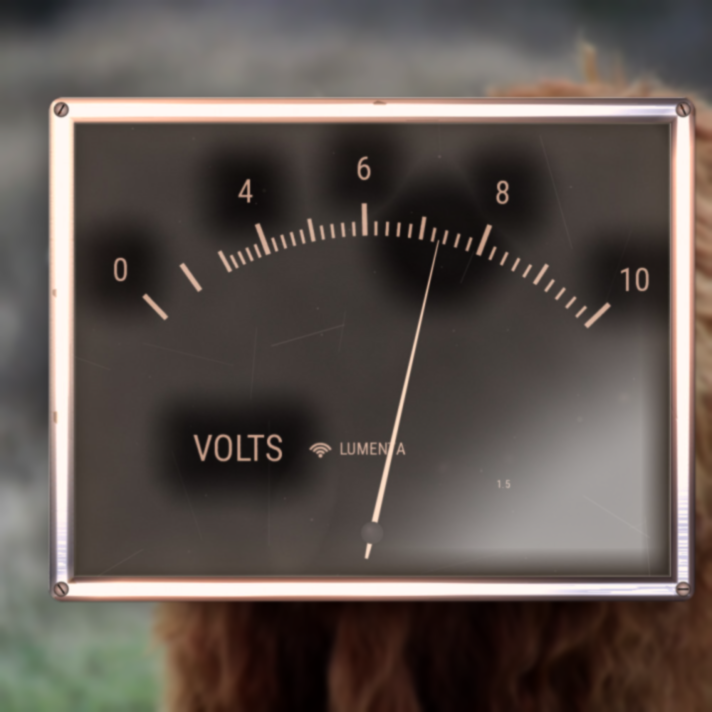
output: 7.3 V
